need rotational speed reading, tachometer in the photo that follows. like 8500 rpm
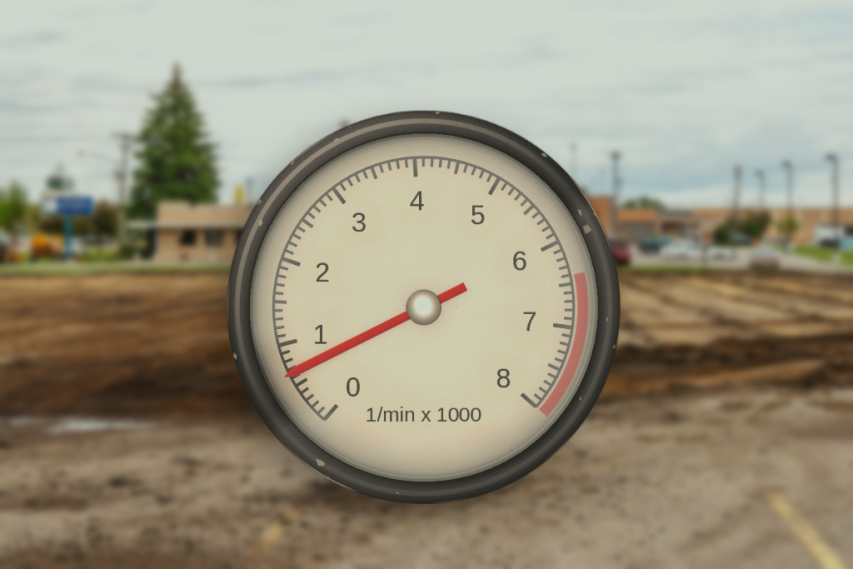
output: 650 rpm
